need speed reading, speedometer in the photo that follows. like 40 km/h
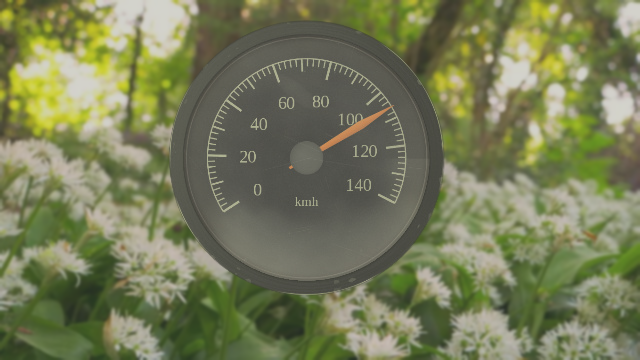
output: 106 km/h
